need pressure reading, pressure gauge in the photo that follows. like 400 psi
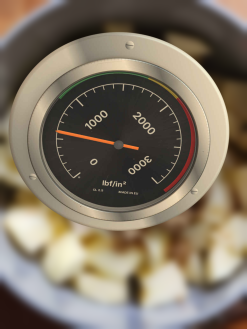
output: 600 psi
